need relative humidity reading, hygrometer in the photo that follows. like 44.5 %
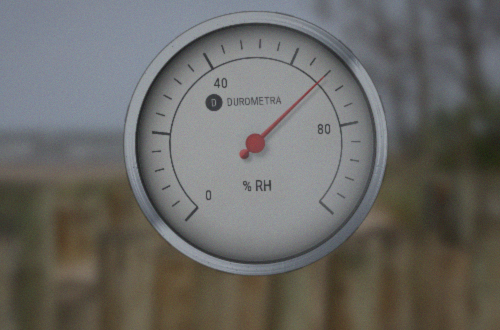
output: 68 %
